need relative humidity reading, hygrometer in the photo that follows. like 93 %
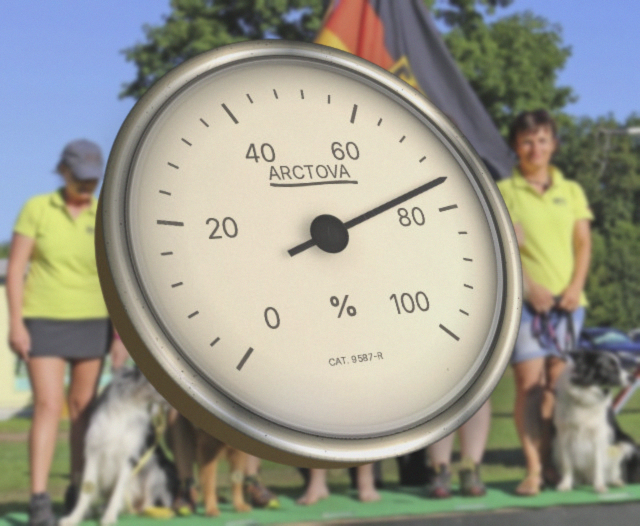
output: 76 %
